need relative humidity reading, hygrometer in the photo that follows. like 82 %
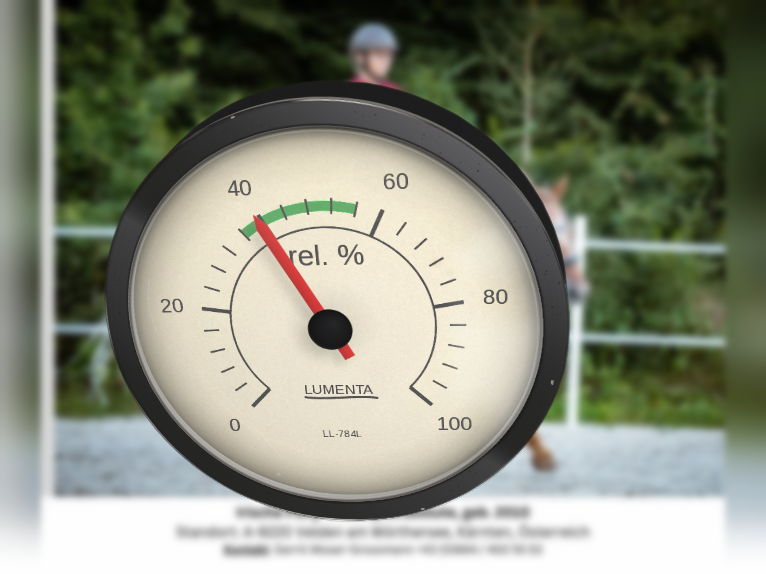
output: 40 %
